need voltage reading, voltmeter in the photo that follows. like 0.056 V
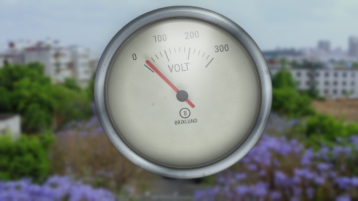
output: 20 V
